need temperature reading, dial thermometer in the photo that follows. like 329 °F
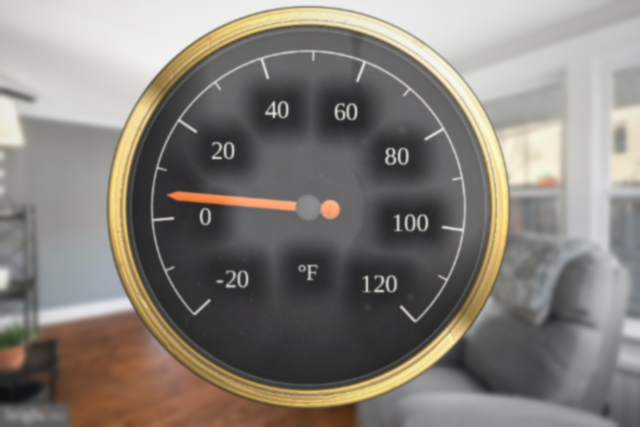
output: 5 °F
